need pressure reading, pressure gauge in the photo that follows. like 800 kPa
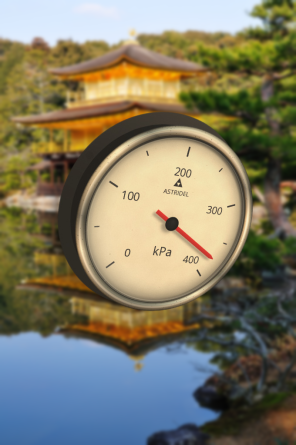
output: 375 kPa
